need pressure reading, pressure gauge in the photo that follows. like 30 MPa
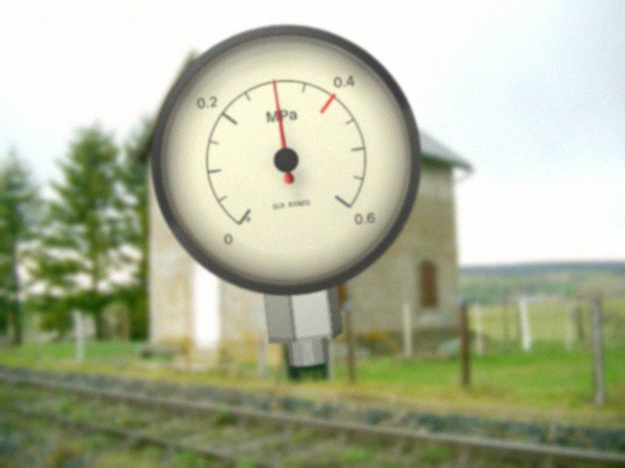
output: 0.3 MPa
